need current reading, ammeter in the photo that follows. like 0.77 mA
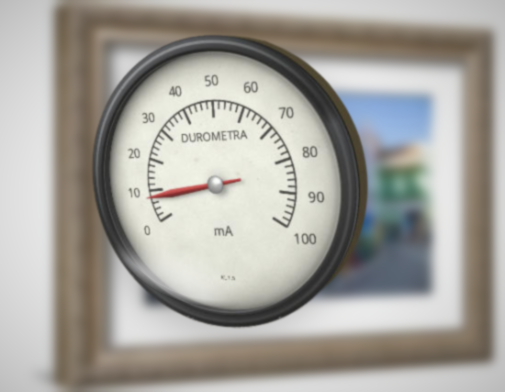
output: 8 mA
